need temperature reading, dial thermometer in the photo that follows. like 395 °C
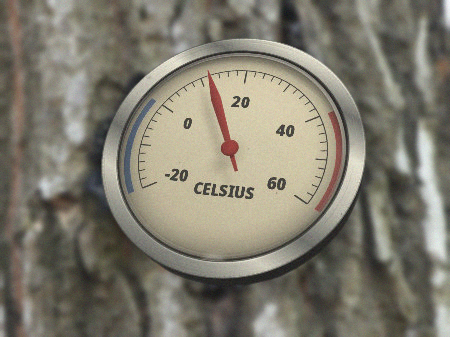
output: 12 °C
